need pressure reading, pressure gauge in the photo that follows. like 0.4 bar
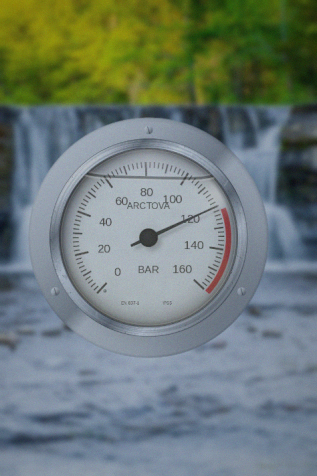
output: 120 bar
